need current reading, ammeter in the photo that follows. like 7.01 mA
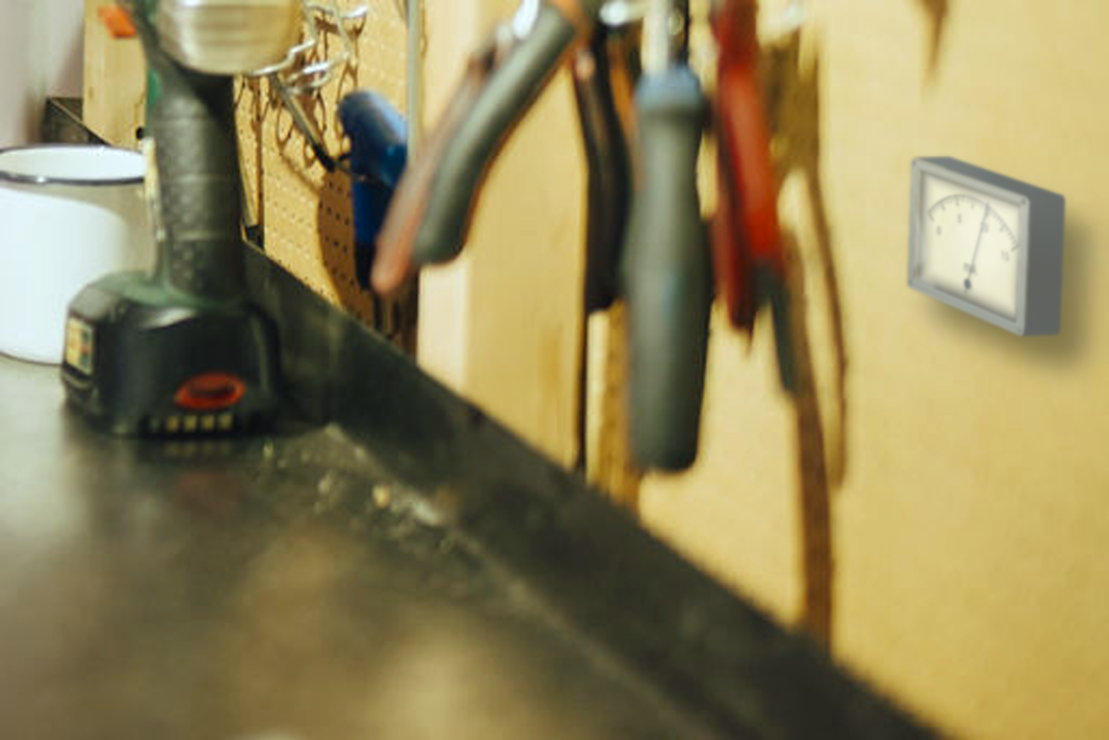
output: 10 mA
